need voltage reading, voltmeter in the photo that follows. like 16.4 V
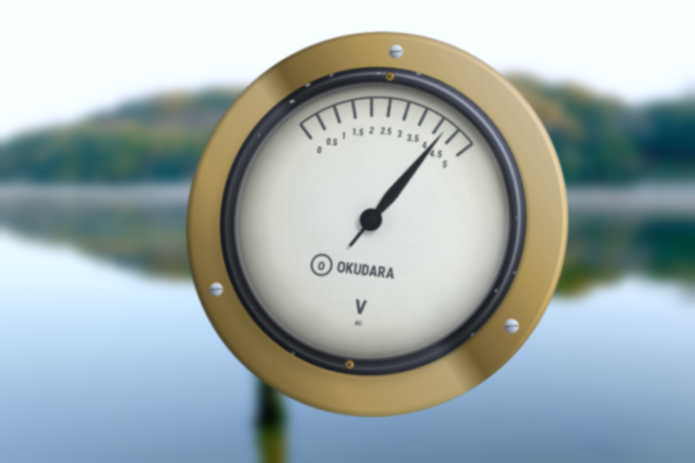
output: 4.25 V
